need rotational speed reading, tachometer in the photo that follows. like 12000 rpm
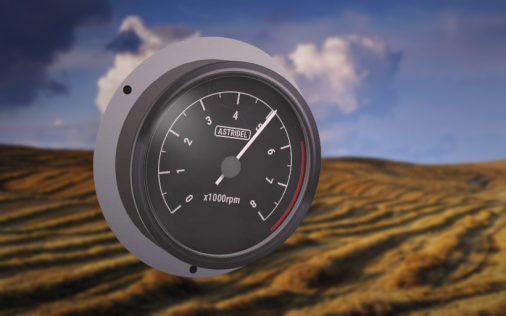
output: 5000 rpm
